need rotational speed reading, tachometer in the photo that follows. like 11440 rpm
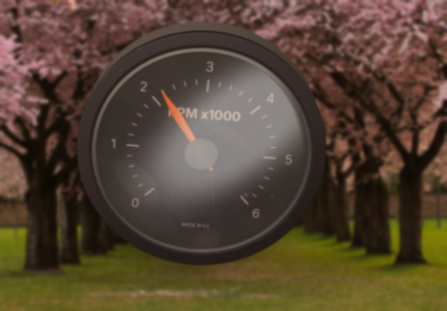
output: 2200 rpm
